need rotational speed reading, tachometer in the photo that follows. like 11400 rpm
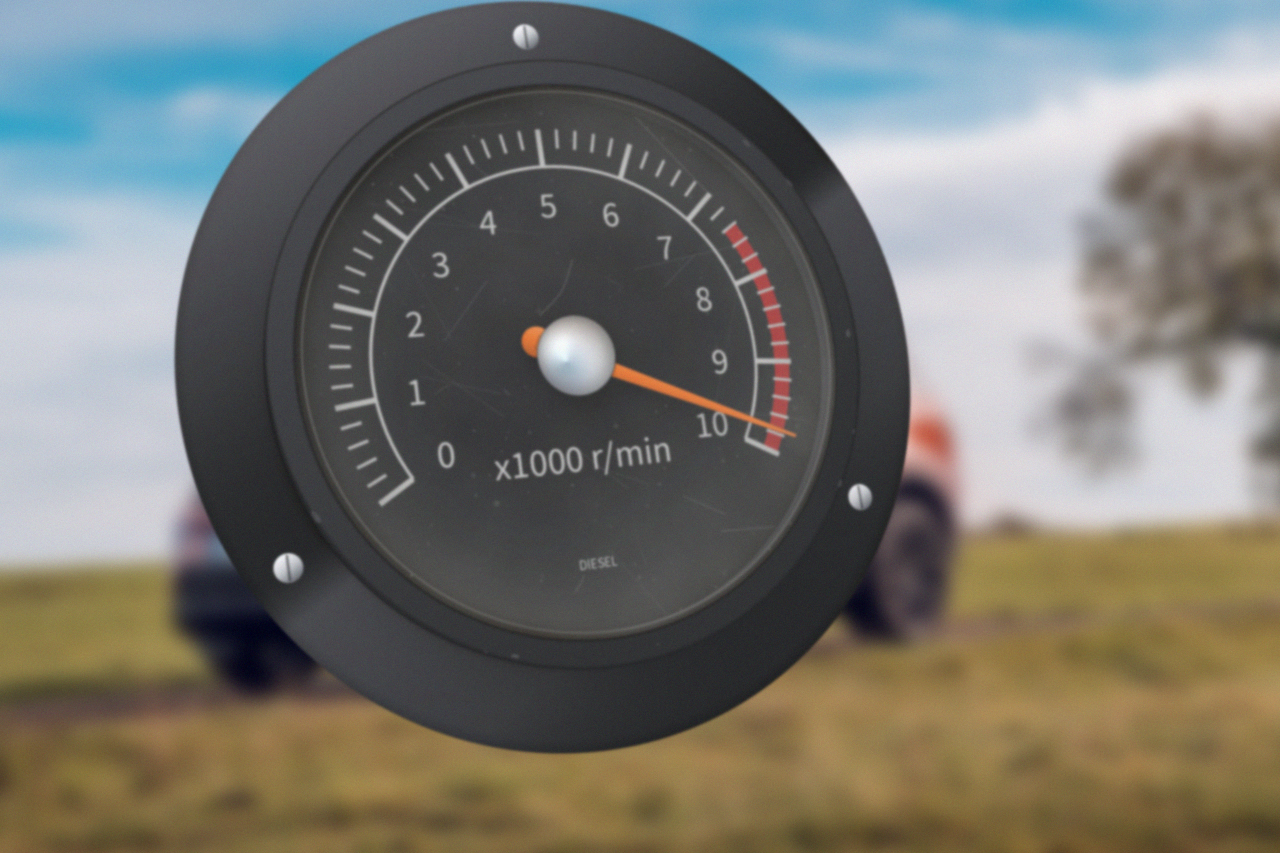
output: 9800 rpm
